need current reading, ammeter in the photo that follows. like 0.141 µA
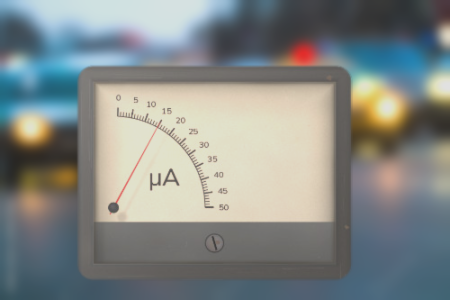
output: 15 µA
